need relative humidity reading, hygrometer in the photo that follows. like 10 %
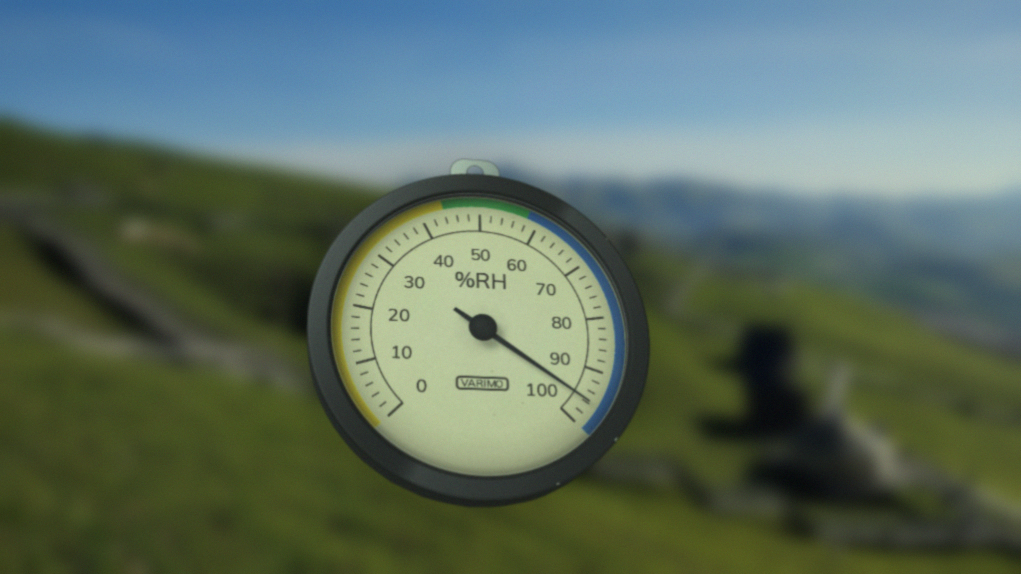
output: 96 %
